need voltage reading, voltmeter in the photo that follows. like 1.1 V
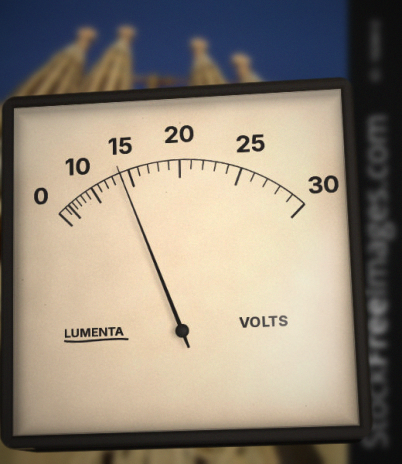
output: 14 V
